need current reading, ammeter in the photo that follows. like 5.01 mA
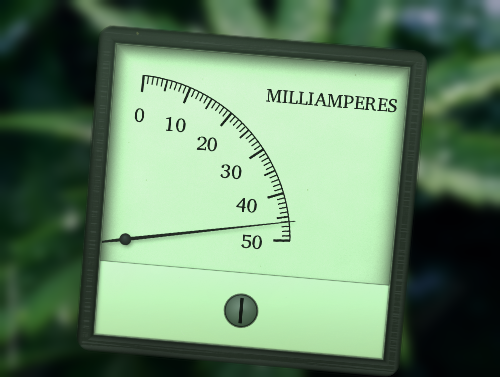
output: 46 mA
